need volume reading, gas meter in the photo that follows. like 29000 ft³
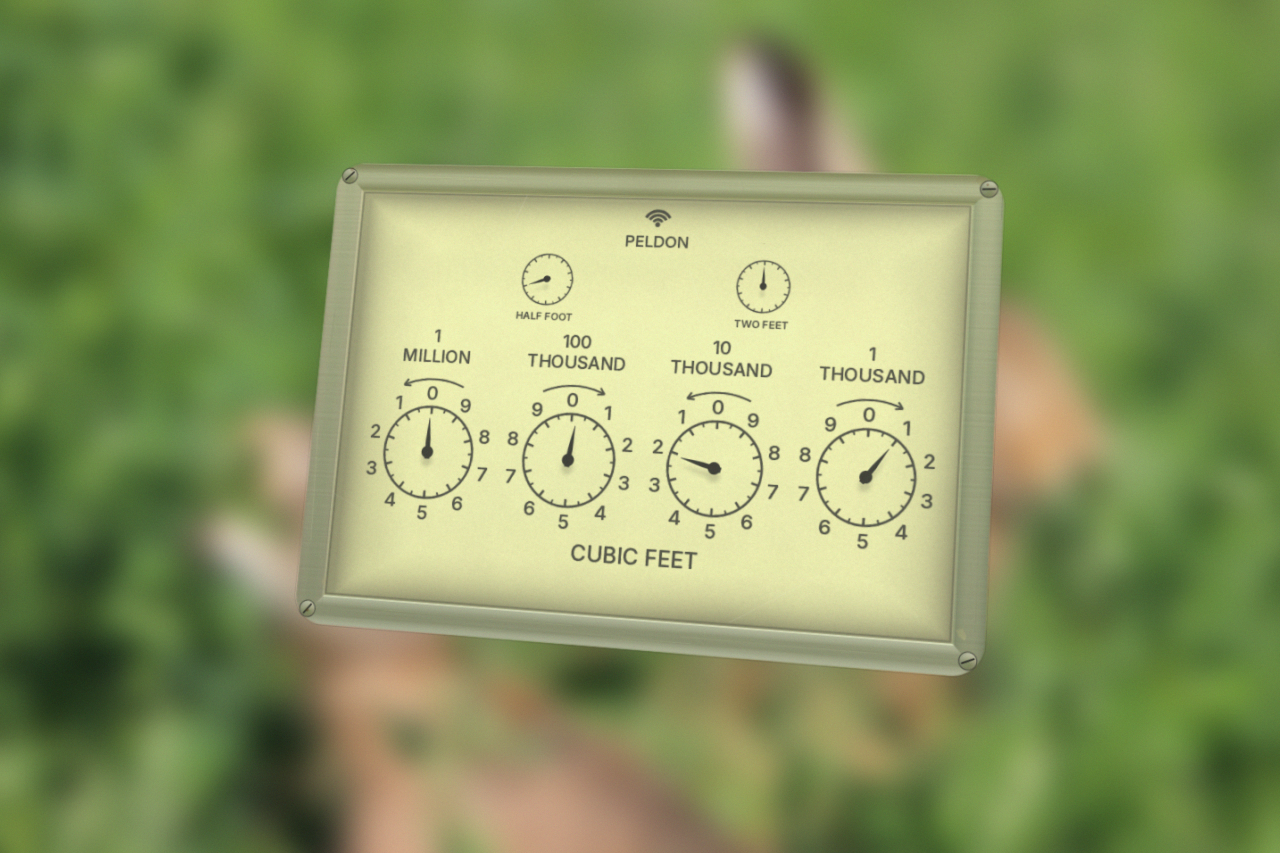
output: 2100 ft³
